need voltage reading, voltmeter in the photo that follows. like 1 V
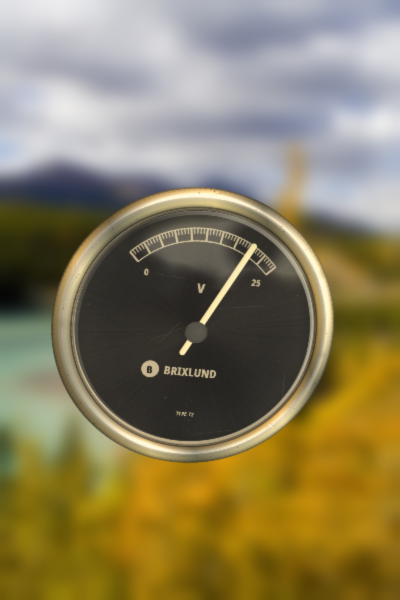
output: 20 V
